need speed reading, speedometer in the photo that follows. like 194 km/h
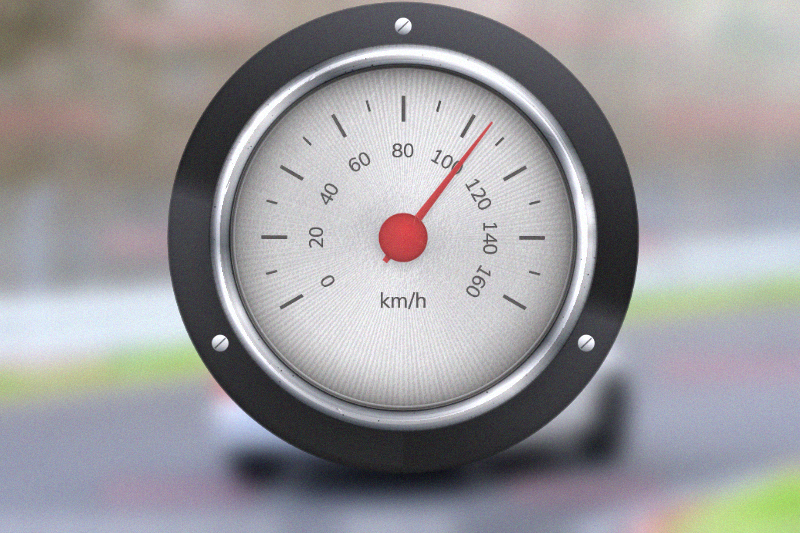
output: 105 km/h
